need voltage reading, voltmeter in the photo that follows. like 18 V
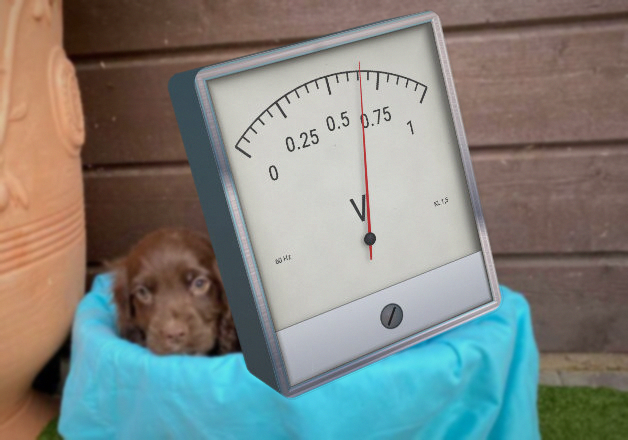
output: 0.65 V
